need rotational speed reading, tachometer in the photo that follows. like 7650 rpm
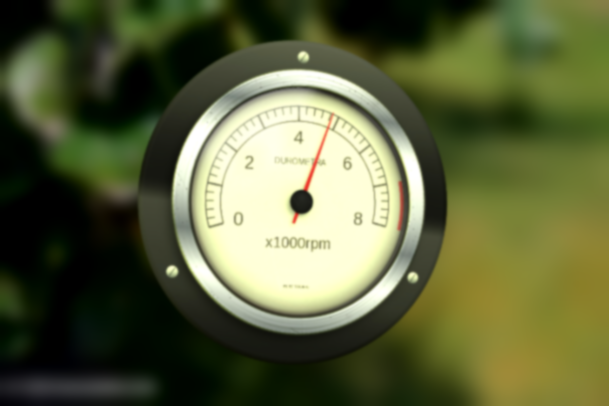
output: 4800 rpm
